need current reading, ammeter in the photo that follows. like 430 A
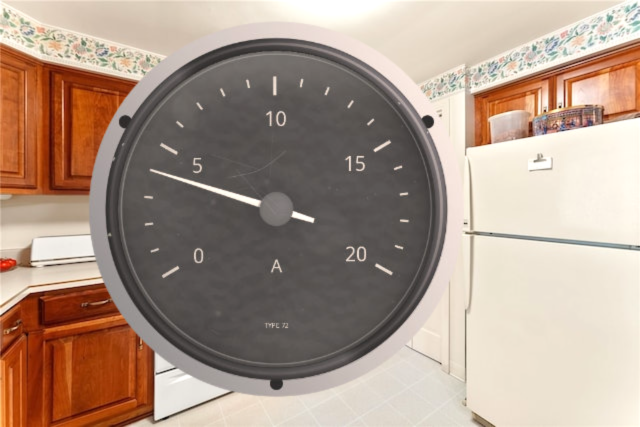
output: 4 A
